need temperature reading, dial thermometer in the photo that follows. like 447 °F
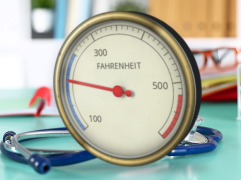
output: 200 °F
